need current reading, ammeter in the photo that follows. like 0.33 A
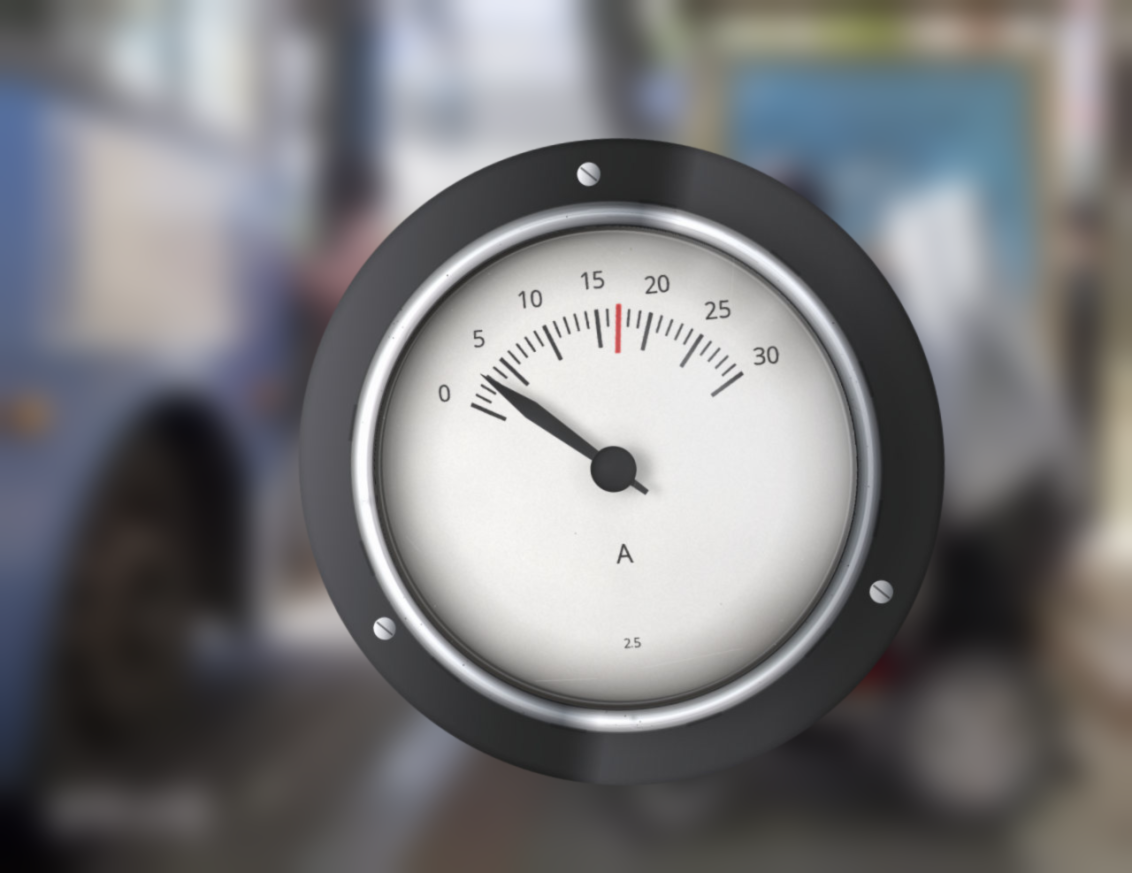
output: 3 A
